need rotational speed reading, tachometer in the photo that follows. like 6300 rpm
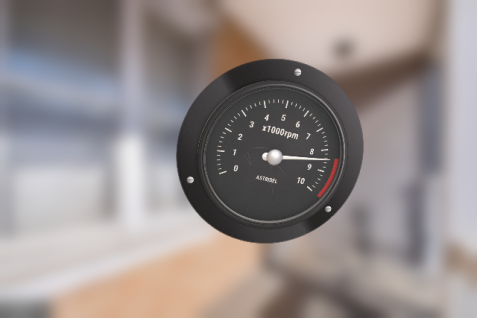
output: 8400 rpm
